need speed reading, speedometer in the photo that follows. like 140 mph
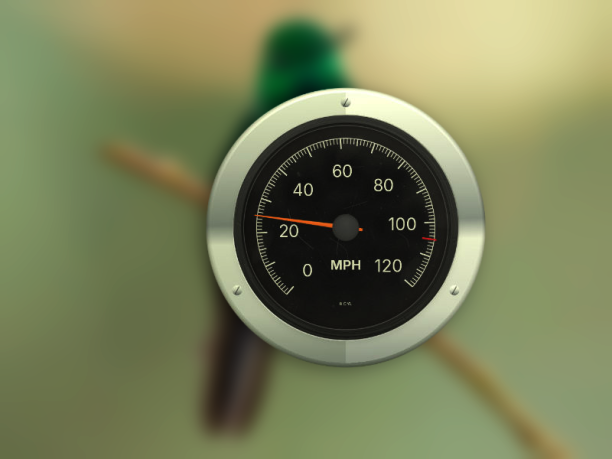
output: 25 mph
